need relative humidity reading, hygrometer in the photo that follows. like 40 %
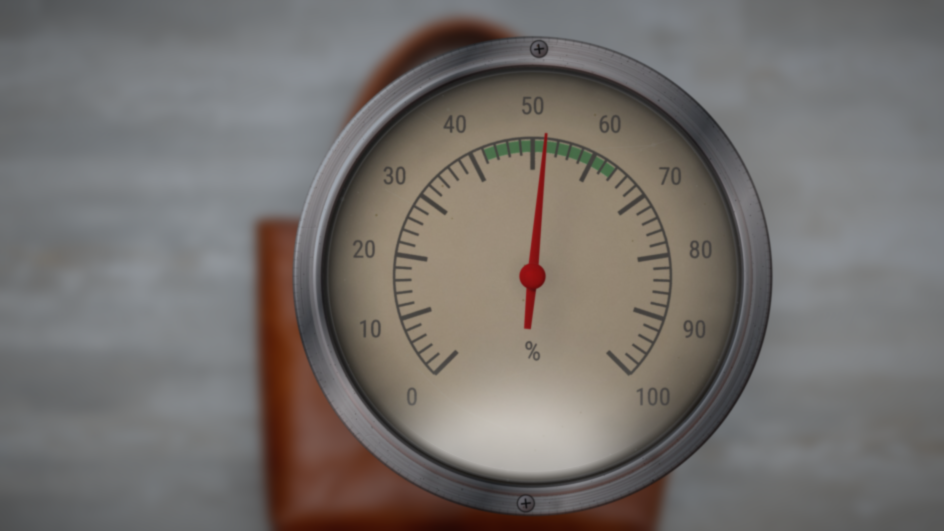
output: 52 %
